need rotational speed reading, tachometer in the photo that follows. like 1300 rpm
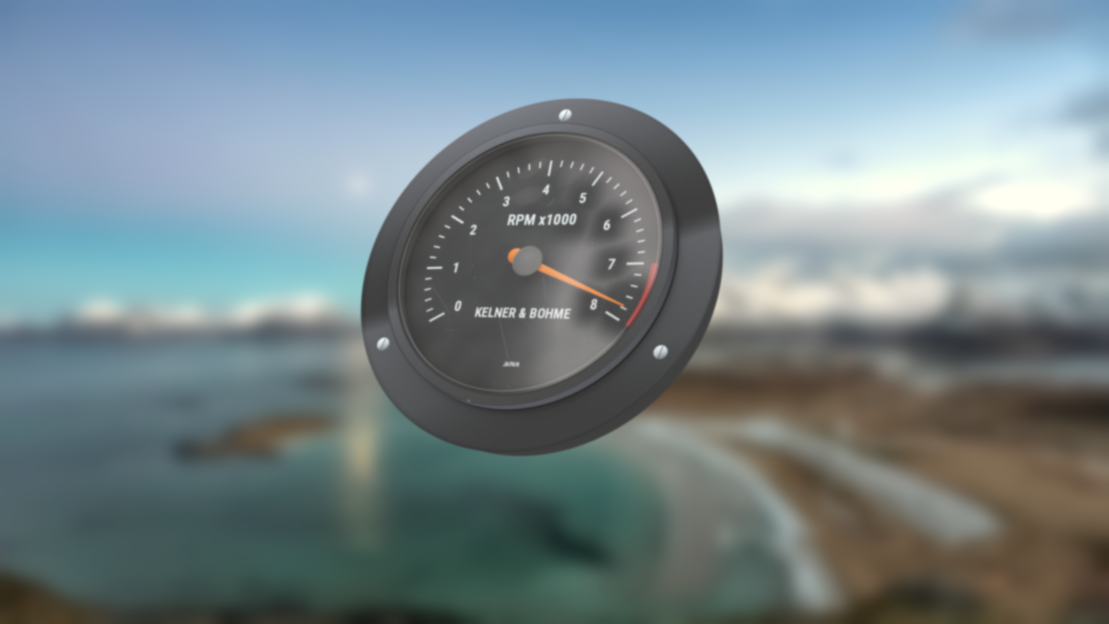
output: 7800 rpm
